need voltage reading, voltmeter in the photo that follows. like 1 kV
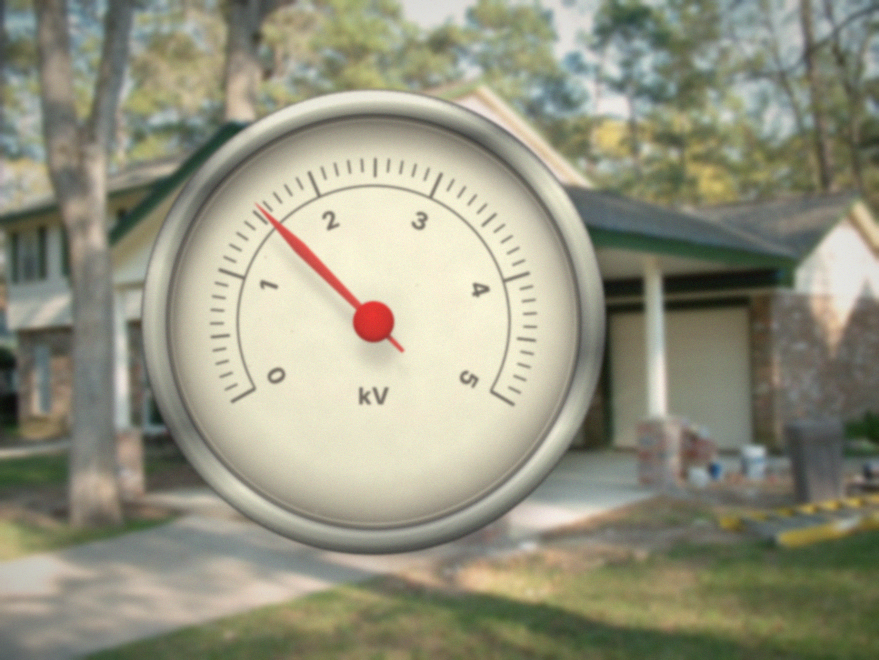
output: 1.55 kV
